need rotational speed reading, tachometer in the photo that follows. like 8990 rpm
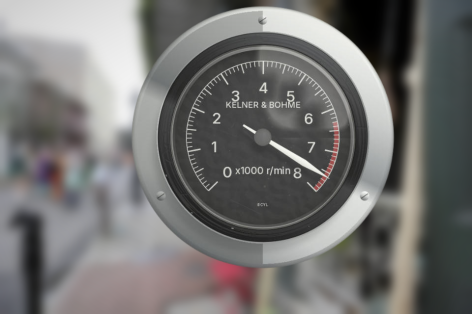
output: 7600 rpm
